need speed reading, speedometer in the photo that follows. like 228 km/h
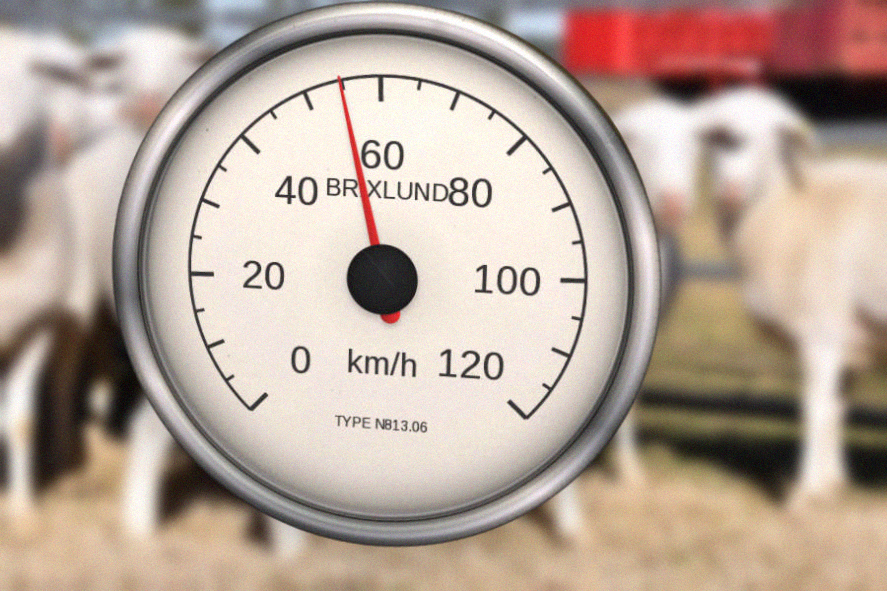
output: 55 km/h
